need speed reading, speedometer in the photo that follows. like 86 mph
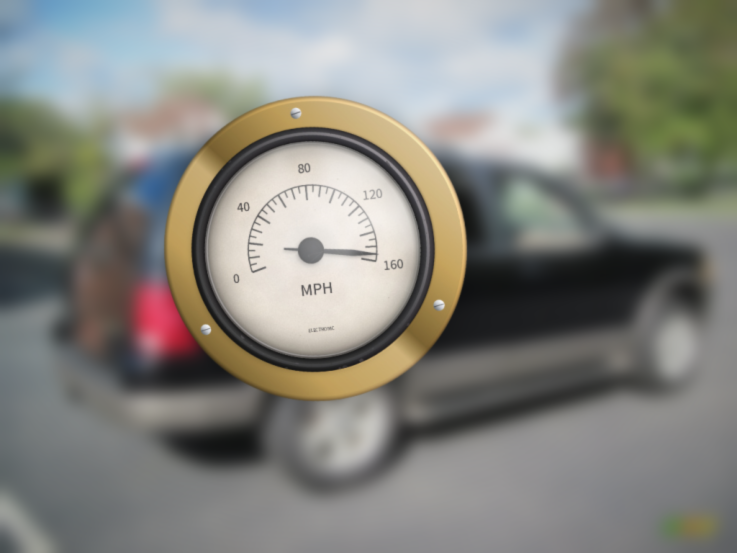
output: 155 mph
